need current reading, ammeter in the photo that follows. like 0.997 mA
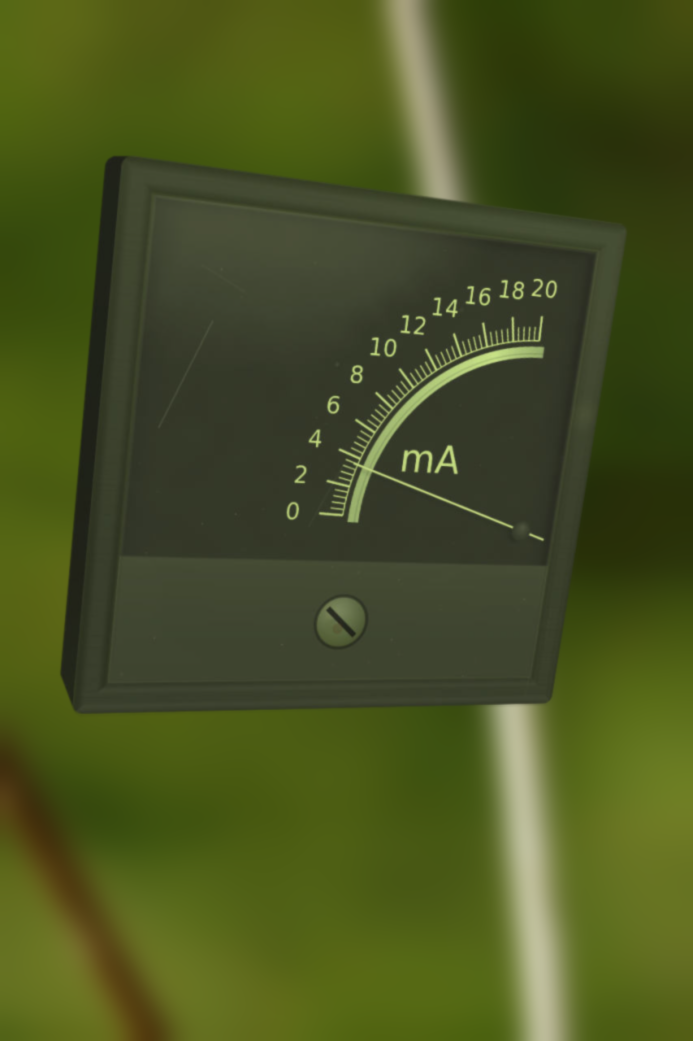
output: 3.6 mA
